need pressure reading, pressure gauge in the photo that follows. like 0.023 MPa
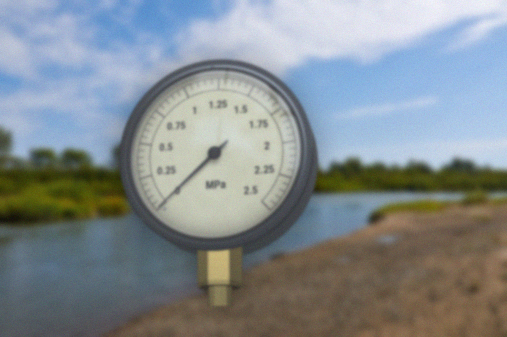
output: 0 MPa
